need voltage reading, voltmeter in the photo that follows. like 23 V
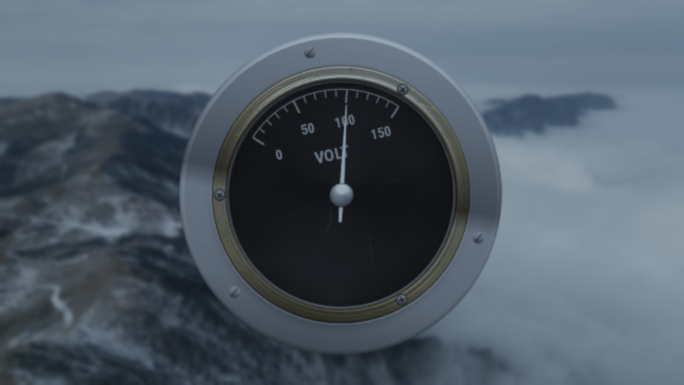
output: 100 V
